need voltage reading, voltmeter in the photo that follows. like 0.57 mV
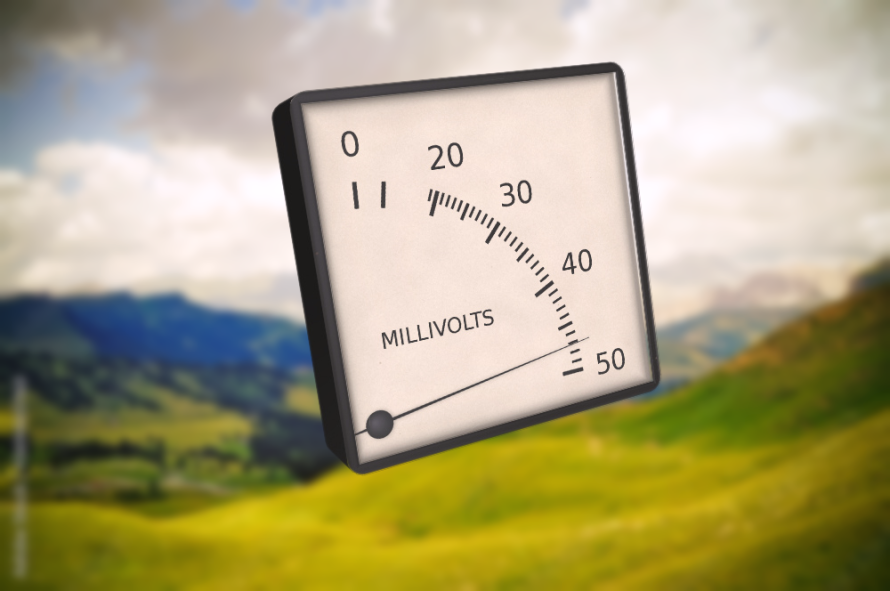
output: 47 mV
